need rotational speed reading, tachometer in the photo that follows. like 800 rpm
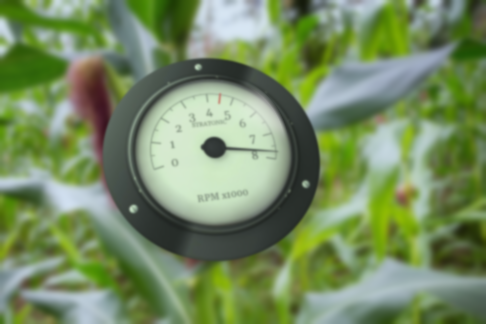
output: 7750 rpm
